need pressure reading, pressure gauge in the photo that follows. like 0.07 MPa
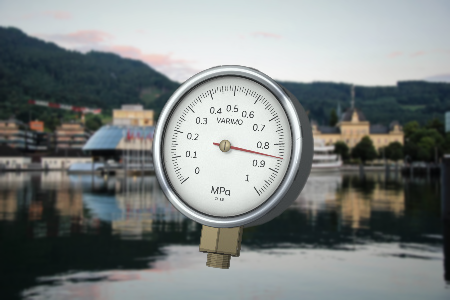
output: 0.85 MPa
